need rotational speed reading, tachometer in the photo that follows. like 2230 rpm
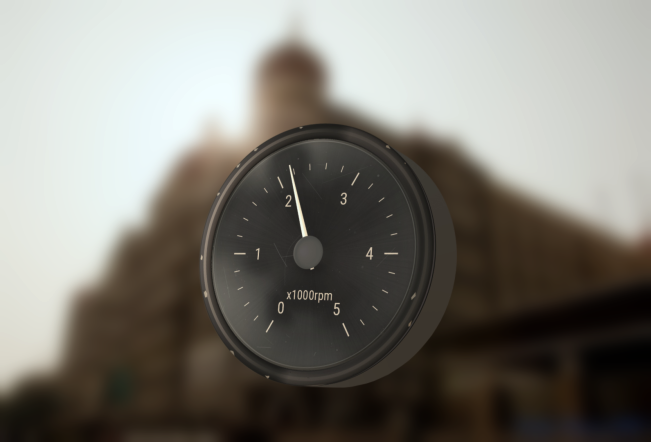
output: 2200 rpm
